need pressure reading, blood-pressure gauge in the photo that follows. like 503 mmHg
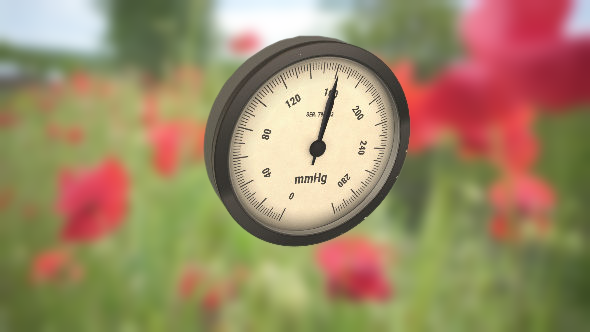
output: 160 mmHg
